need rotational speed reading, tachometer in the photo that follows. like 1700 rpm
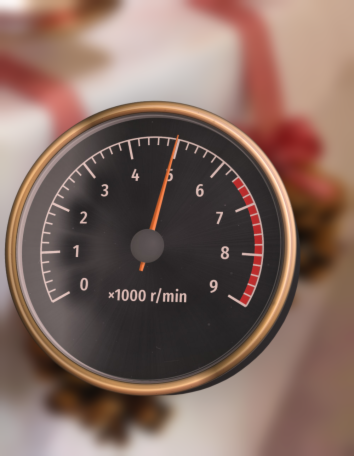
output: 5000 rpm
